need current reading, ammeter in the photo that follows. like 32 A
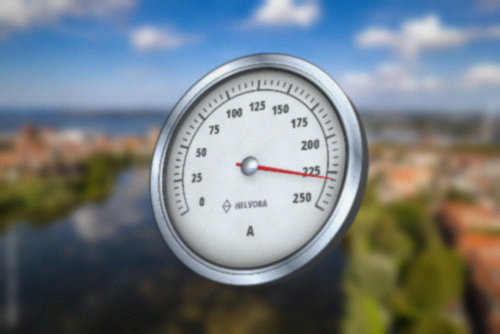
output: 230 A
